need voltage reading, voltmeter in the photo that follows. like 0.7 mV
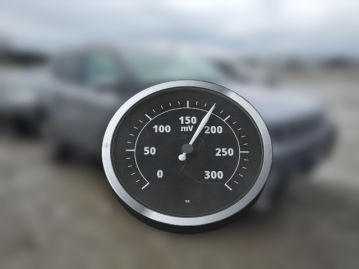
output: 180 mV
